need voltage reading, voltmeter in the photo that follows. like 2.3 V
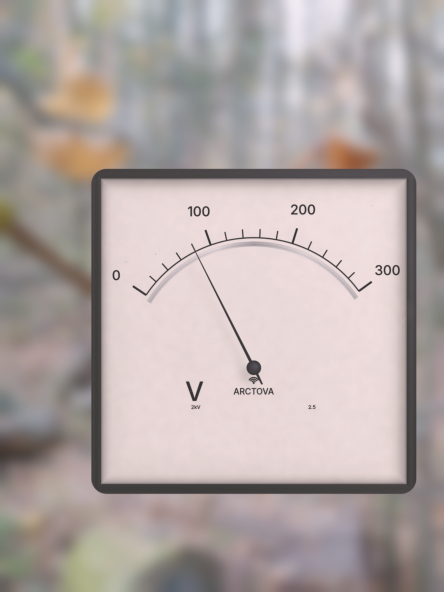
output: 80 V
